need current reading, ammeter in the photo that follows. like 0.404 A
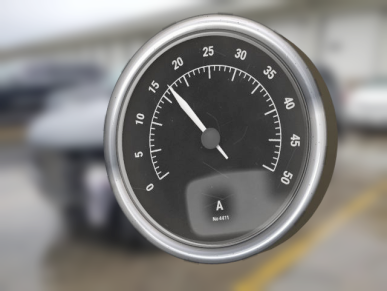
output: 17 A
